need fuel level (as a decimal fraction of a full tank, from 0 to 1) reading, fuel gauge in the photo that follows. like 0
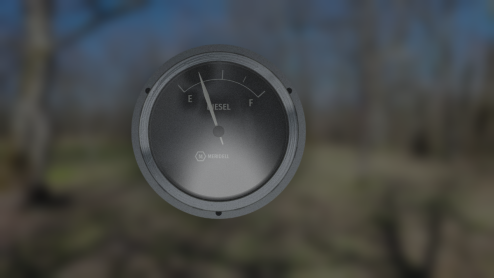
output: 0.25
